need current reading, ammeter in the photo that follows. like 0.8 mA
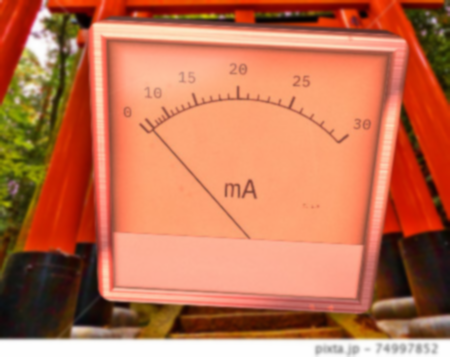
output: 5 mA
